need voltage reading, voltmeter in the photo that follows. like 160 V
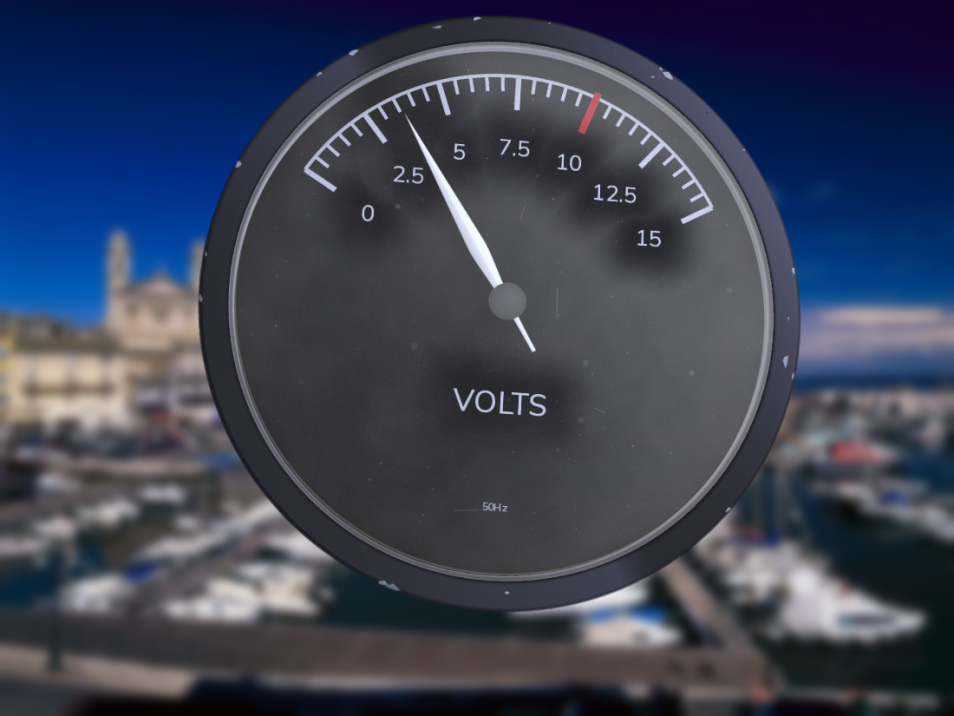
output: 3.5 V
